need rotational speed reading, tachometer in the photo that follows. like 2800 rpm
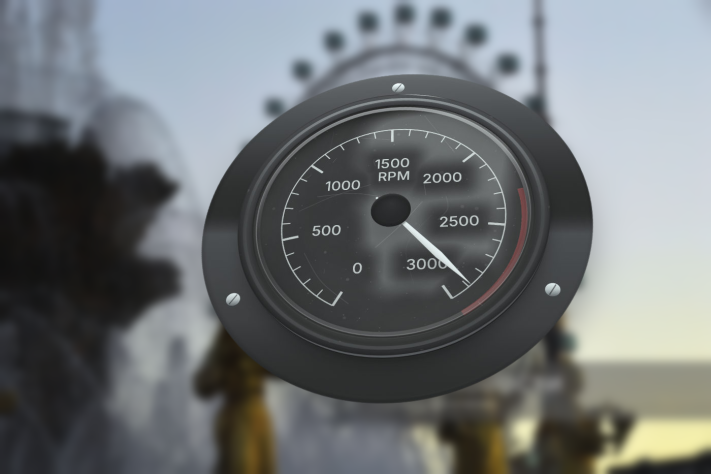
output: 2900 rpm
